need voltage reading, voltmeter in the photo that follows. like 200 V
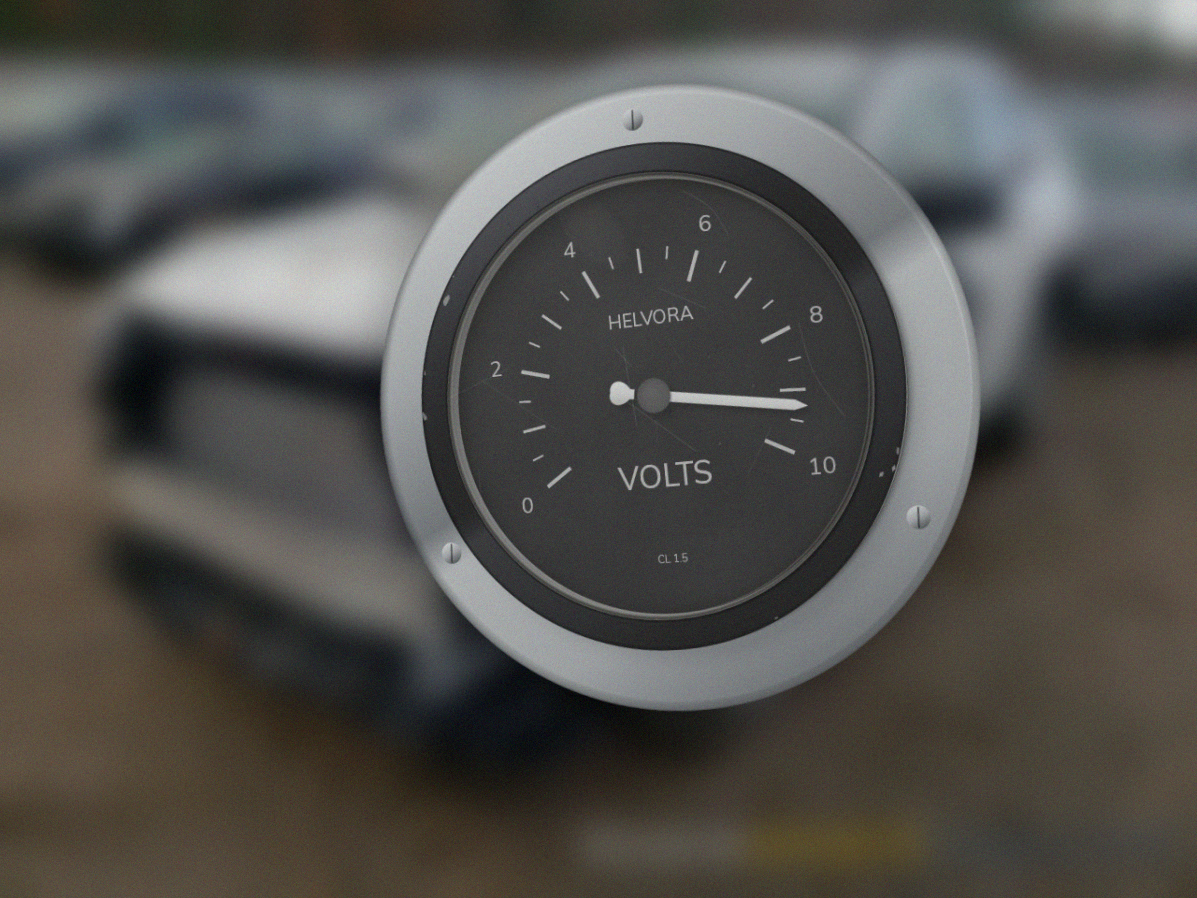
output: 9.25 V
